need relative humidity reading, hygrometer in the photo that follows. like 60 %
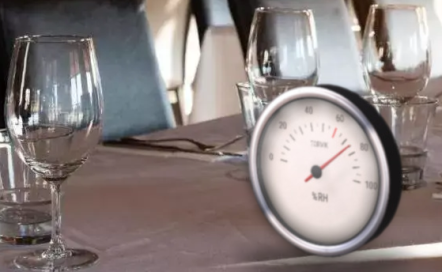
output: 75 %
